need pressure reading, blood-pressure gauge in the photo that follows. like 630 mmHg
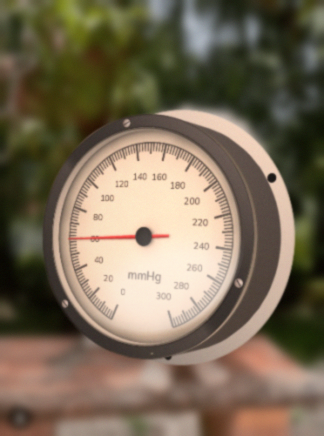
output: 60 mmHg
